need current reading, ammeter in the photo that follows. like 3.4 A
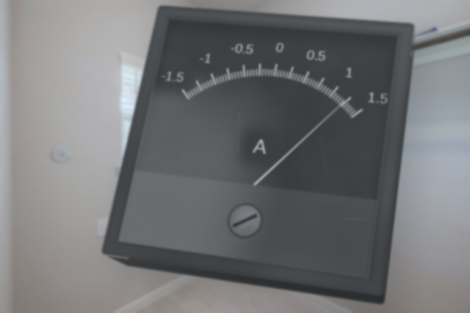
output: 1.25 A
